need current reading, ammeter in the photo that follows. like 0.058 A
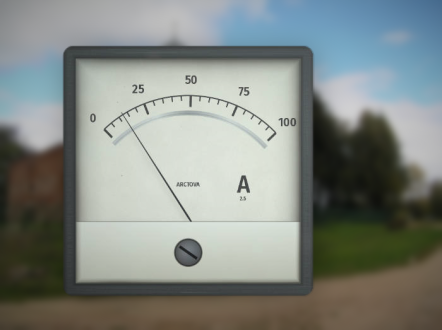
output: 12.5 A
